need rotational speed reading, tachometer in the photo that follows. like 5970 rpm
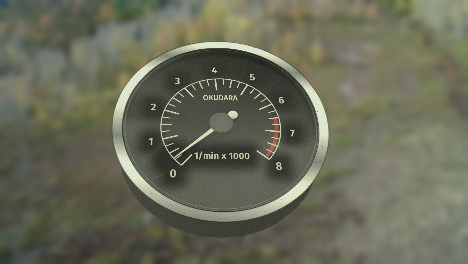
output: 250 rpm
